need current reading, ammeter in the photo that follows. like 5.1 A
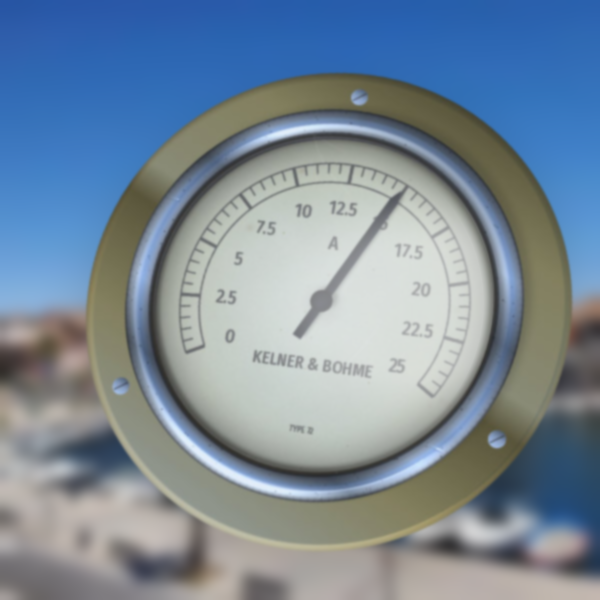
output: 15 A
